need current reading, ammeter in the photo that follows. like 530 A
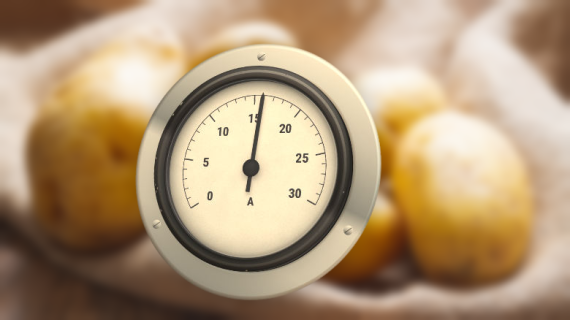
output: 16 A
